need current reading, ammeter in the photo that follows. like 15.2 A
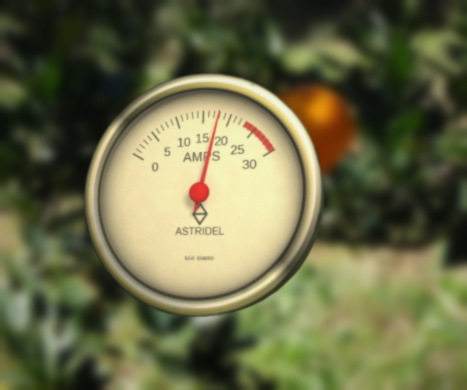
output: 18 A
